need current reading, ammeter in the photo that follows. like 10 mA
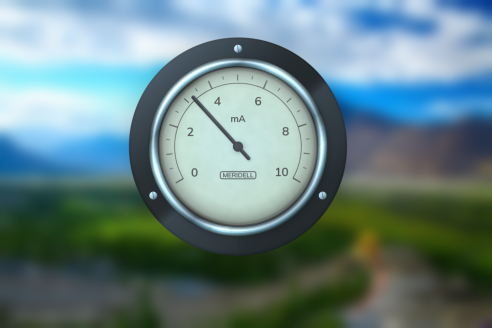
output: 3.25 mA
